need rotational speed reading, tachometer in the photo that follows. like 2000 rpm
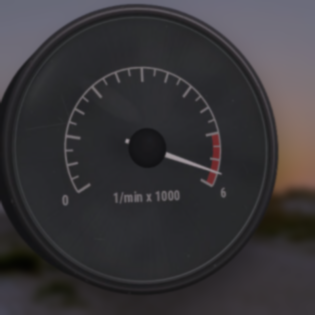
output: 5750 rpm
